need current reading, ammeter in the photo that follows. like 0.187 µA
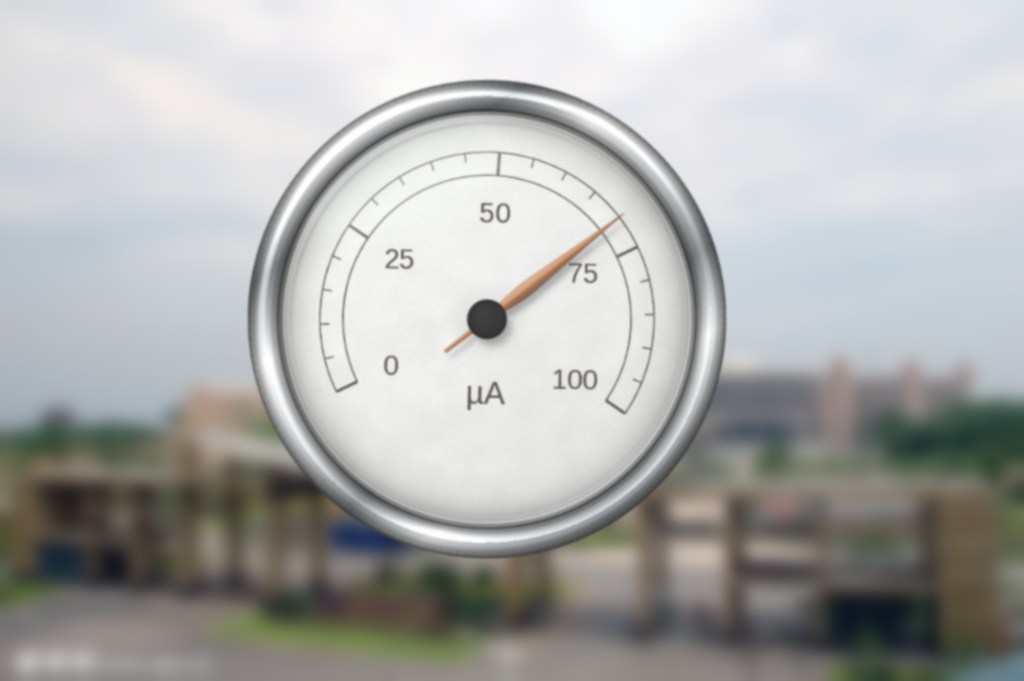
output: 70 µA
